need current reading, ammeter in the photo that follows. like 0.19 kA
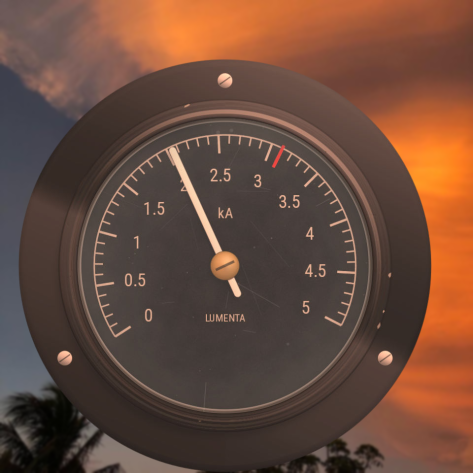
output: 2.05 kA
